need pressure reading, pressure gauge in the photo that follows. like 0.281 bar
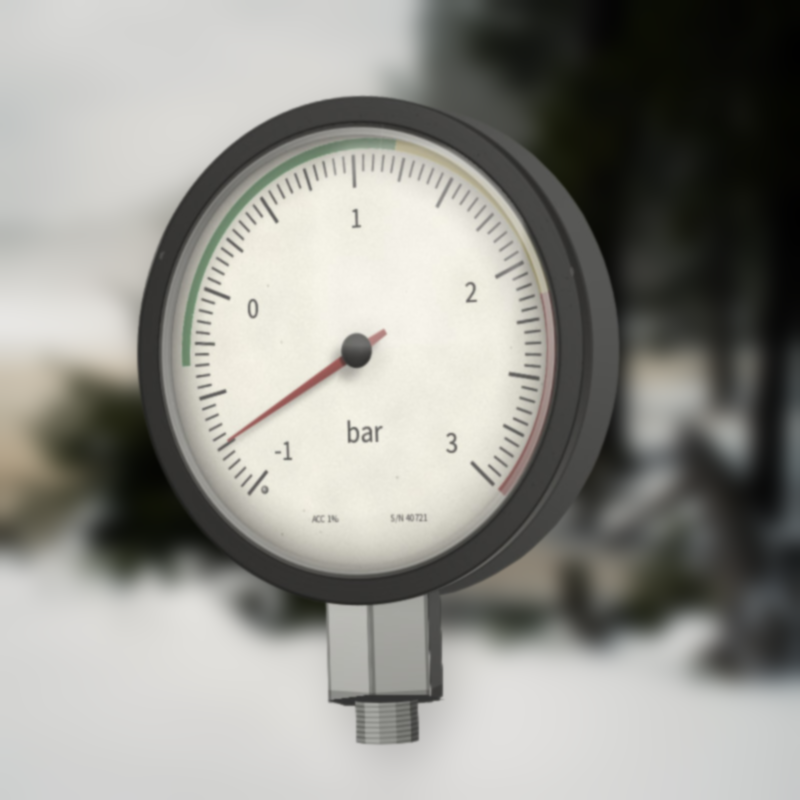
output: -0.75 bar
